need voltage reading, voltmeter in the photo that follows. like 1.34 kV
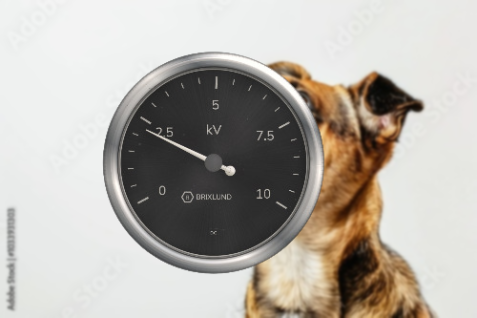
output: 2.25 kV
